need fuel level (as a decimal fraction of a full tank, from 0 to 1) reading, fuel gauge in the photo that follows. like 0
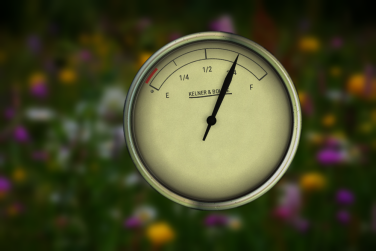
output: 0.75
